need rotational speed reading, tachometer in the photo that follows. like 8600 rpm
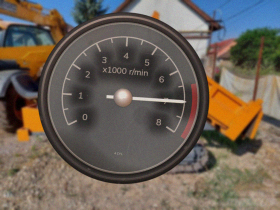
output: 7000 rpm
